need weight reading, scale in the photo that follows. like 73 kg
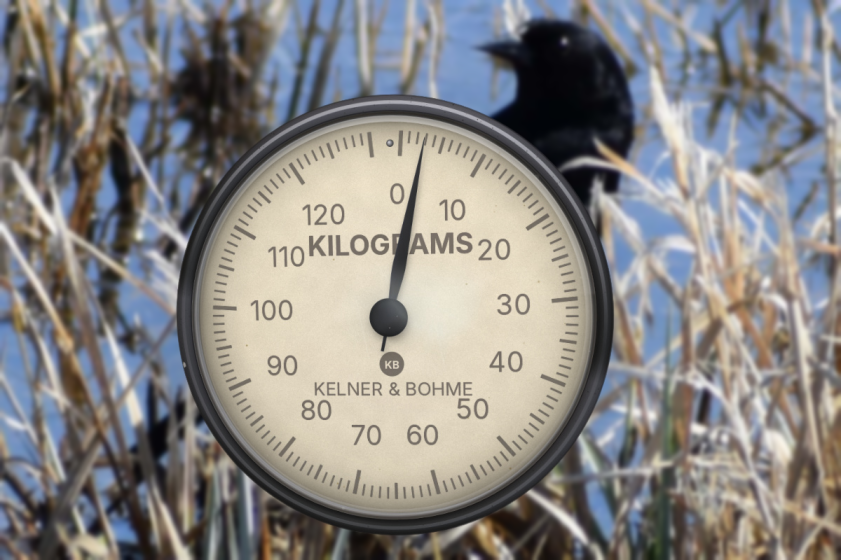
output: 3 kg
